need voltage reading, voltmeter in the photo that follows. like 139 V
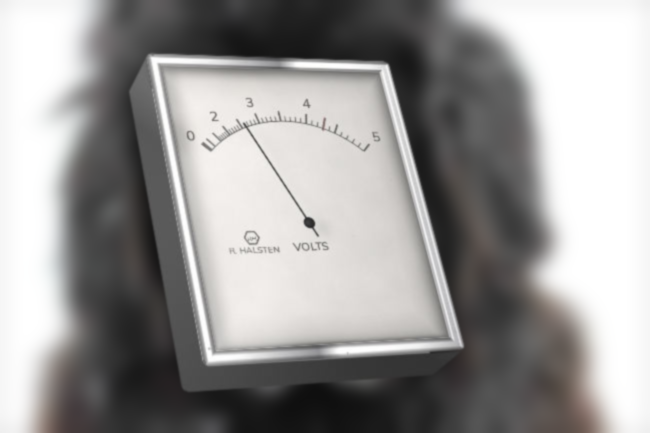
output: 2.5 V
